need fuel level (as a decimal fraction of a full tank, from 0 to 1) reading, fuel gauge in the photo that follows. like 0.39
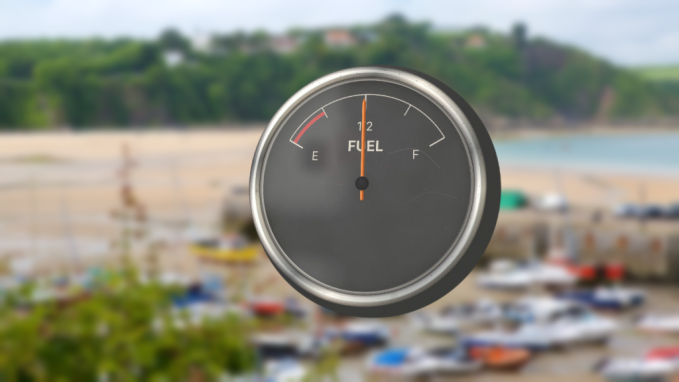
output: 0.5
